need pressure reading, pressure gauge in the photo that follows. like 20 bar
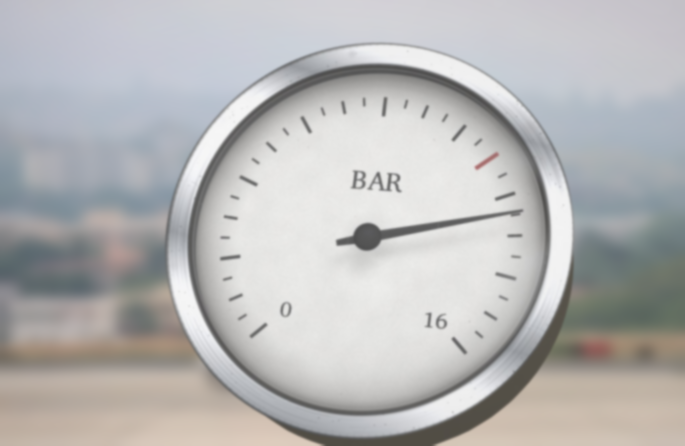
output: 12.5 bar
